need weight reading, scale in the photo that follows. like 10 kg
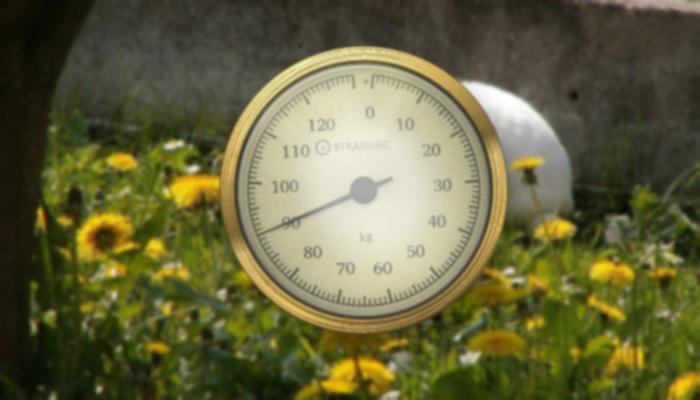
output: 90 kg
